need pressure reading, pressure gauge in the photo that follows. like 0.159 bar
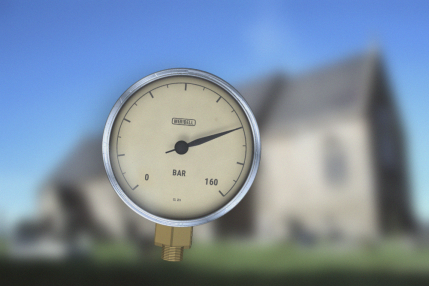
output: 120 bar
